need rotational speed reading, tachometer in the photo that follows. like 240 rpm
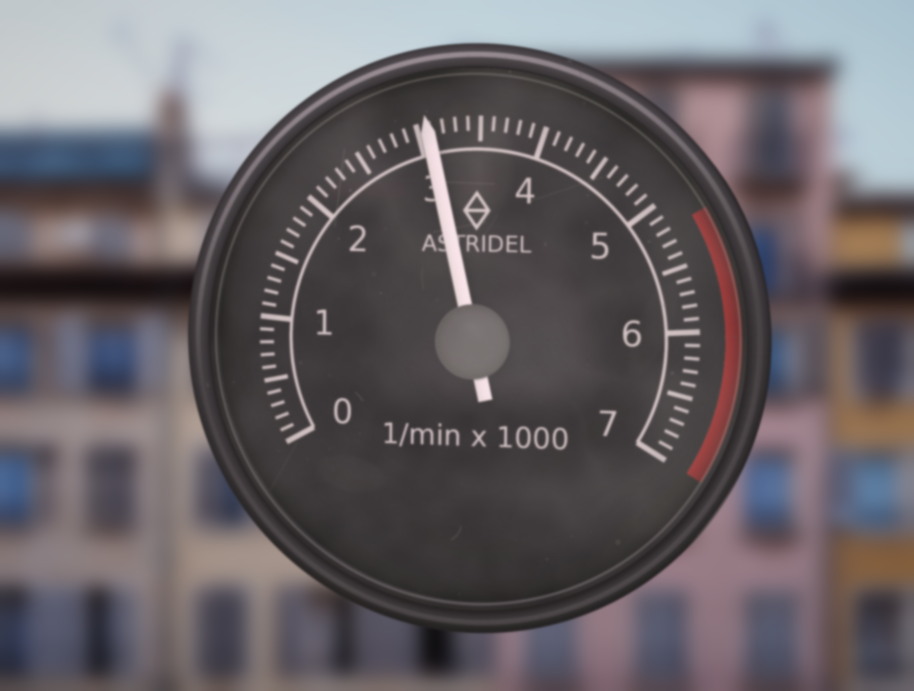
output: 3100 rpm
